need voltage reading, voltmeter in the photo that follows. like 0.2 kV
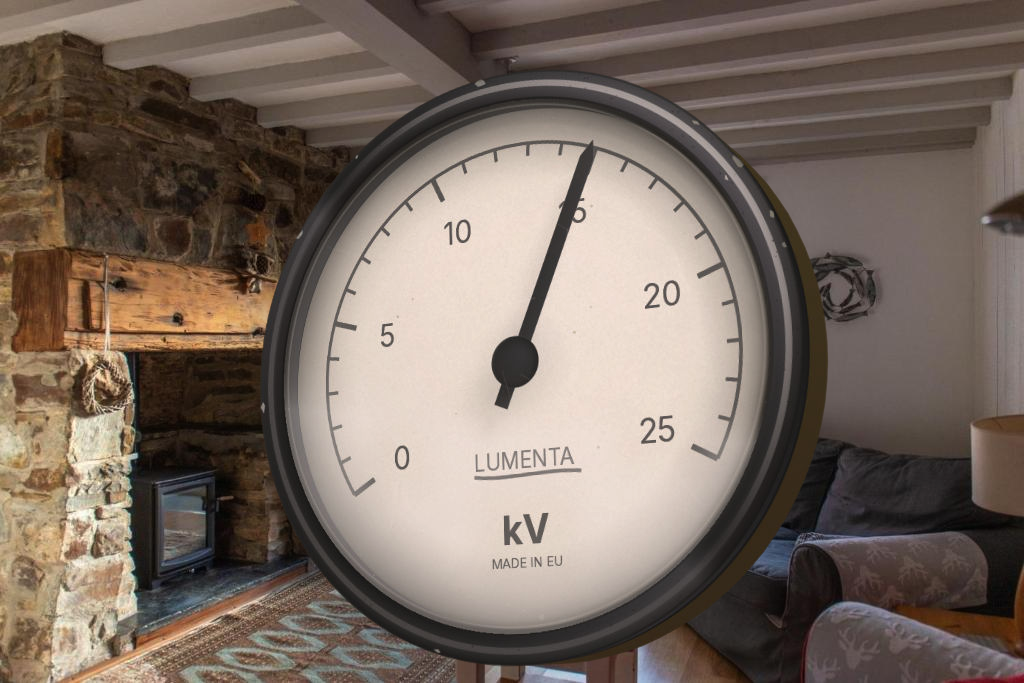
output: 15 kV
